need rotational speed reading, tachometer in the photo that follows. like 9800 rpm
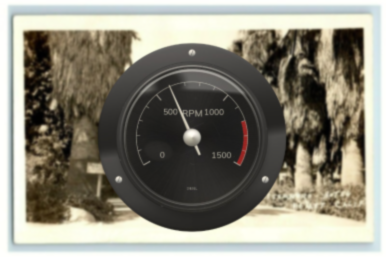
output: 600 rpm
